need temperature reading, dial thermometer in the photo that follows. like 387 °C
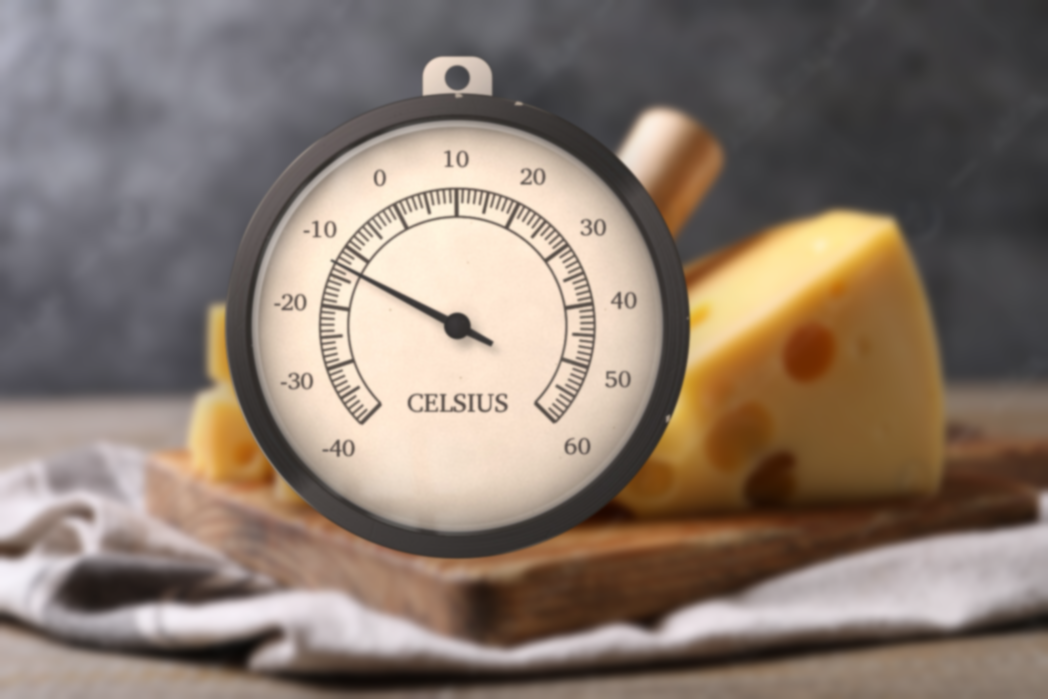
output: -13 °C
